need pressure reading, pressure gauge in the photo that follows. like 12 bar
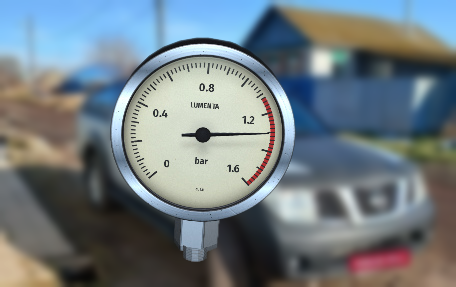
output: 1.3 bar
